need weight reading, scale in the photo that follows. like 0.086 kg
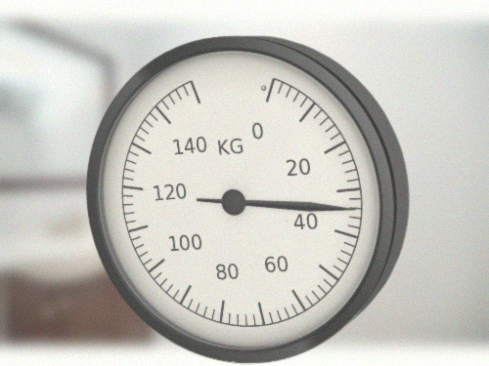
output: 34 kg
